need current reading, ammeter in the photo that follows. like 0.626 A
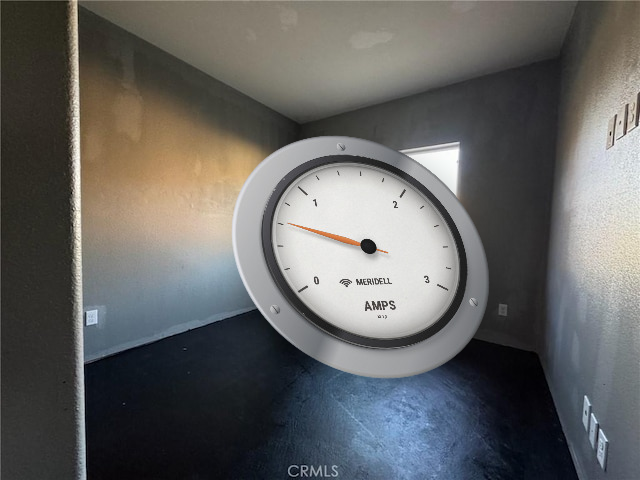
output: 0.6 A
